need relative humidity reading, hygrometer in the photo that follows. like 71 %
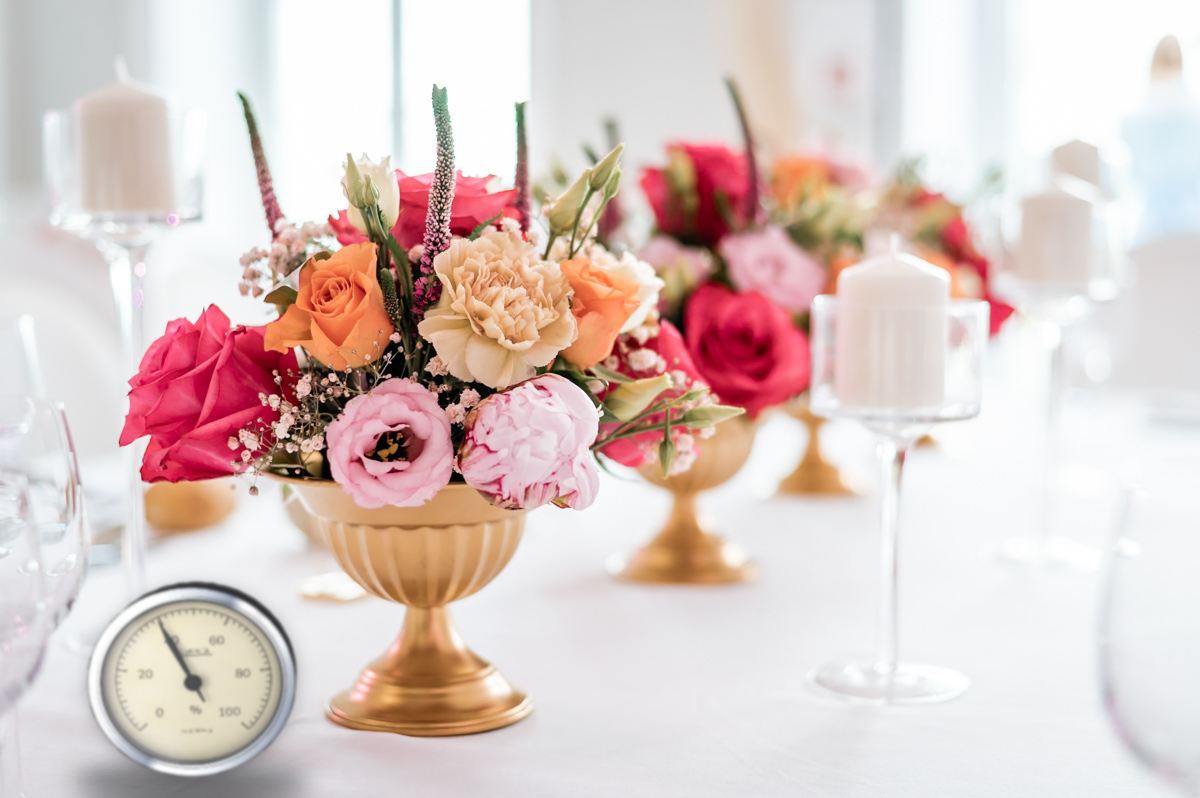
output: 40 %
